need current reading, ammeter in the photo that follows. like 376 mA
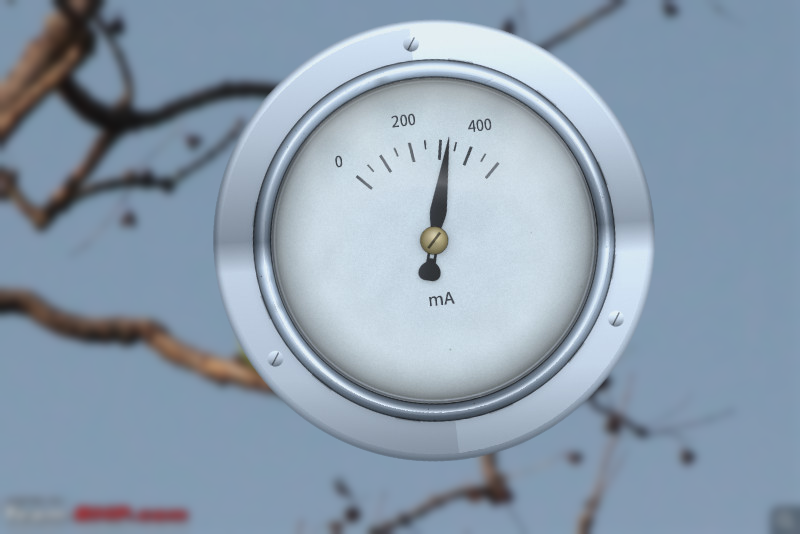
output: 325 mA
